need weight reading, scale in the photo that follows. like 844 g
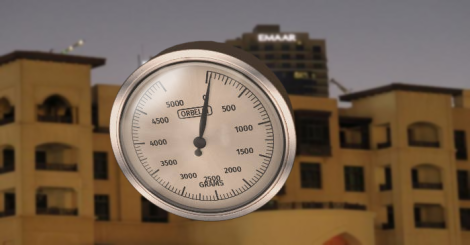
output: 50 g
